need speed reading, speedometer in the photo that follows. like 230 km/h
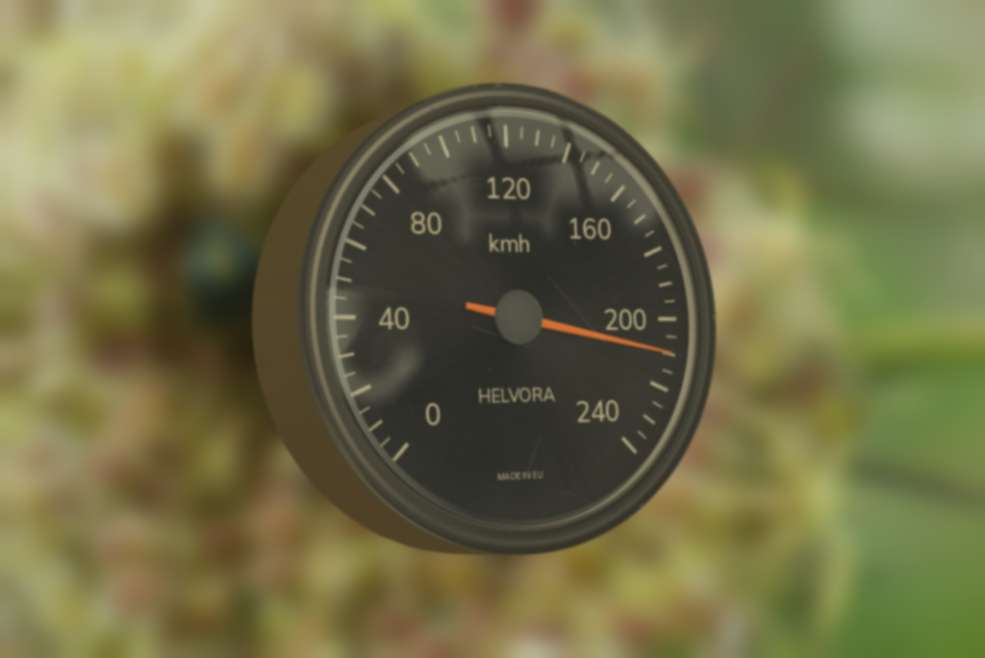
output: 210 km/h
